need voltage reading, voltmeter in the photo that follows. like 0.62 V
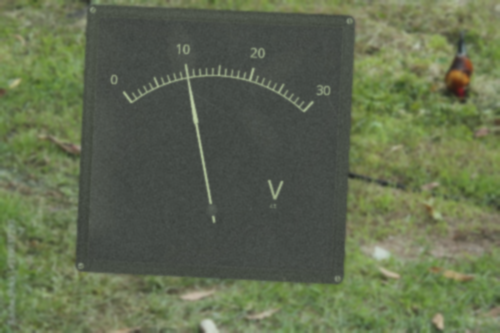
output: 10 V
